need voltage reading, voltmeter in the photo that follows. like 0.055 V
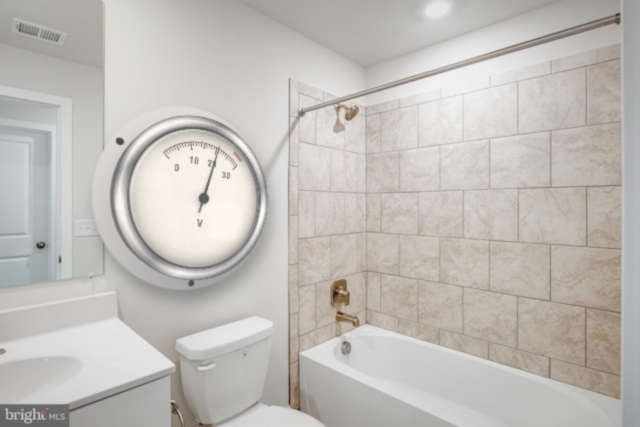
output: 20 V
